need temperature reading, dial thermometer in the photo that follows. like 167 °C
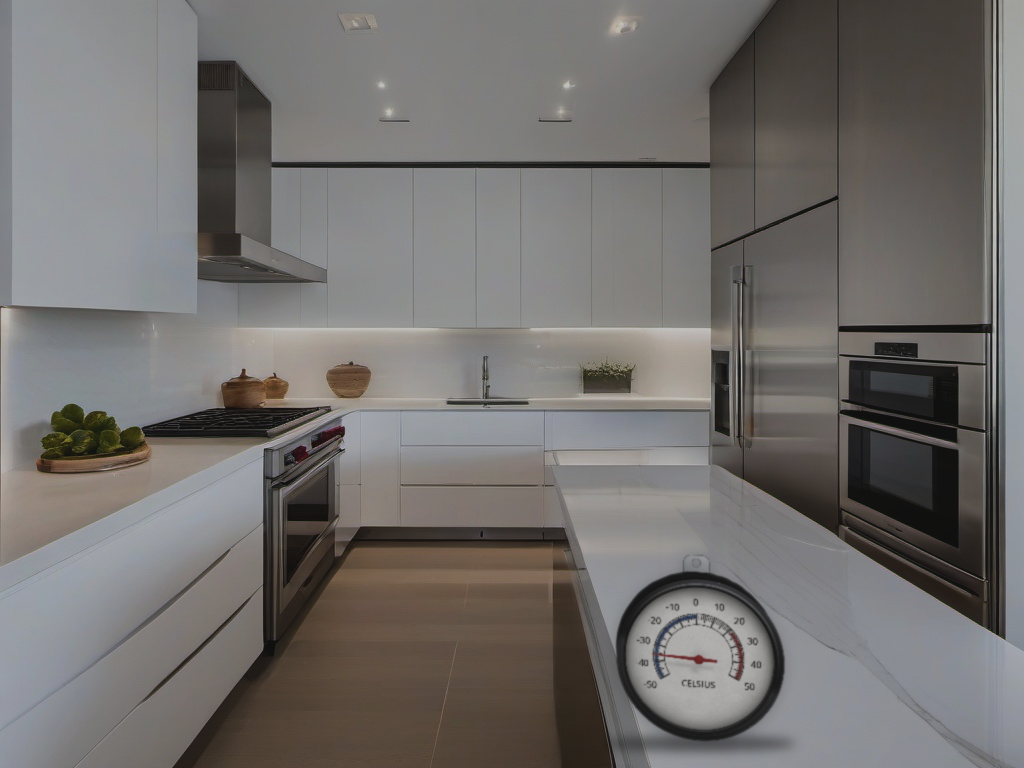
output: -35 °C
